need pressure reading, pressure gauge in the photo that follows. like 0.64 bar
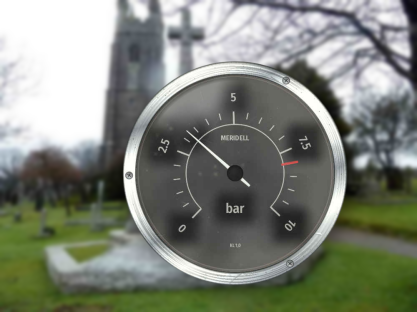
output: 3.25 bar
